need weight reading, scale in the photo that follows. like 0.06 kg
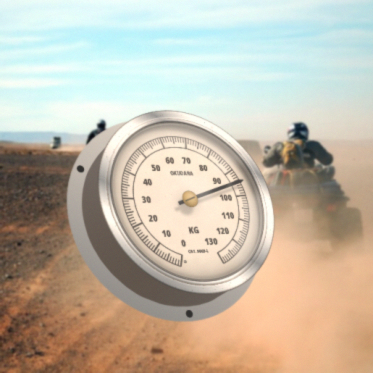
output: 95 kg
